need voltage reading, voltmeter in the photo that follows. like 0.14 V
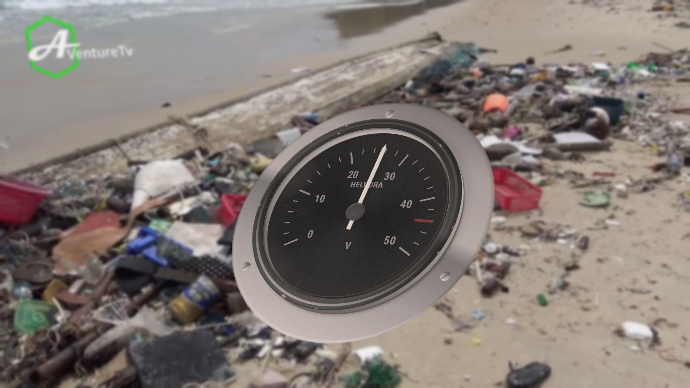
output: 26 V
